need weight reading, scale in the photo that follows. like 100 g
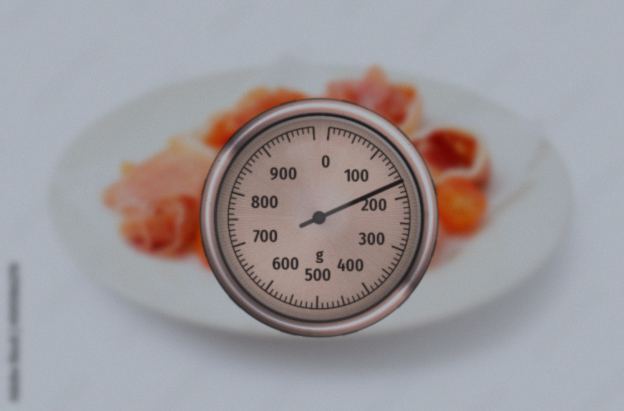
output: 170 g
